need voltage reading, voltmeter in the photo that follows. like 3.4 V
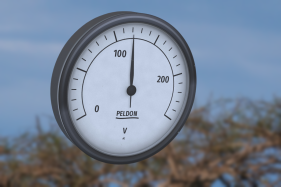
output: 120 V
